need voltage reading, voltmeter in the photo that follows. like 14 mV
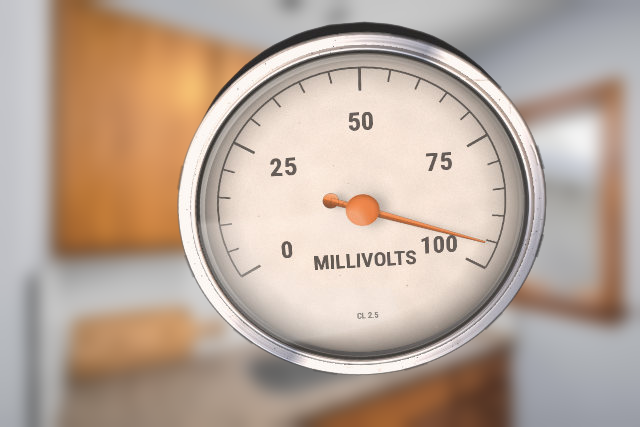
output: 95 mV
